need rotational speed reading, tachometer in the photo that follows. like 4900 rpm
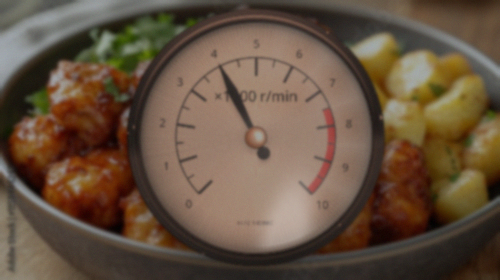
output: 4000 rpm
